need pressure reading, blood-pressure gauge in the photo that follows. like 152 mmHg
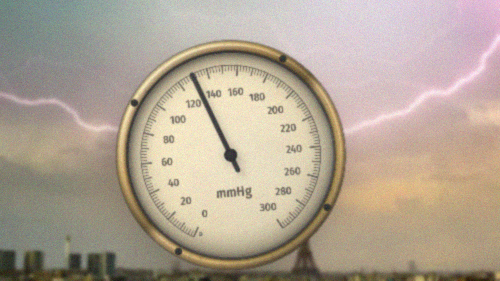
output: 130 mmHg
